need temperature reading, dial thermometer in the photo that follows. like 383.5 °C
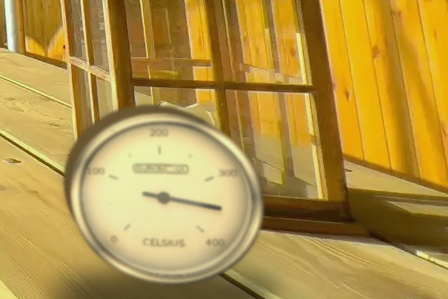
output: 350 °C
